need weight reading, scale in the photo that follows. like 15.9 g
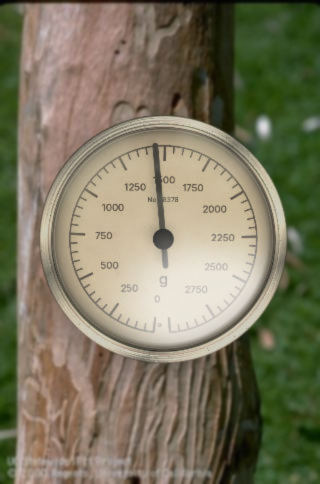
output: 1450 g
